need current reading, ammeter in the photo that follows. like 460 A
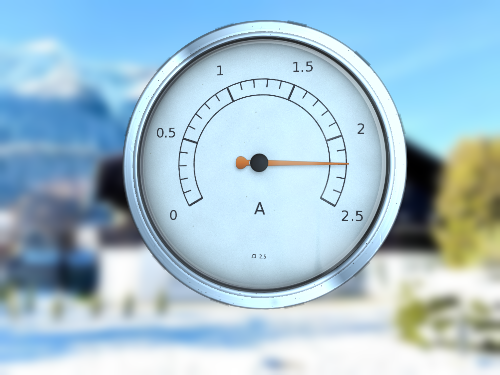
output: 2.2 A
